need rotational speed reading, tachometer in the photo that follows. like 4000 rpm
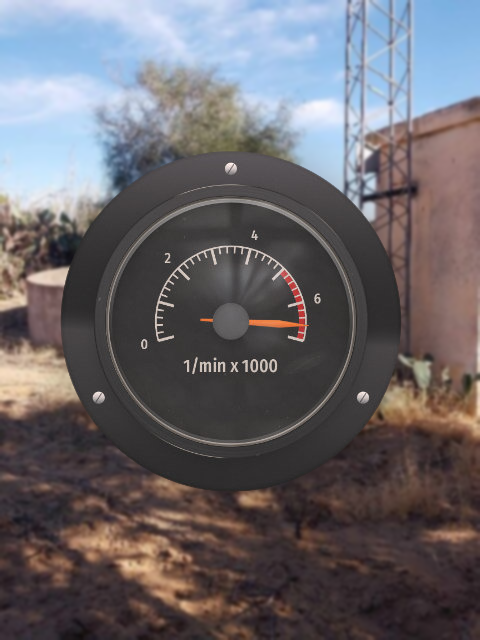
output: 6600 rpm
